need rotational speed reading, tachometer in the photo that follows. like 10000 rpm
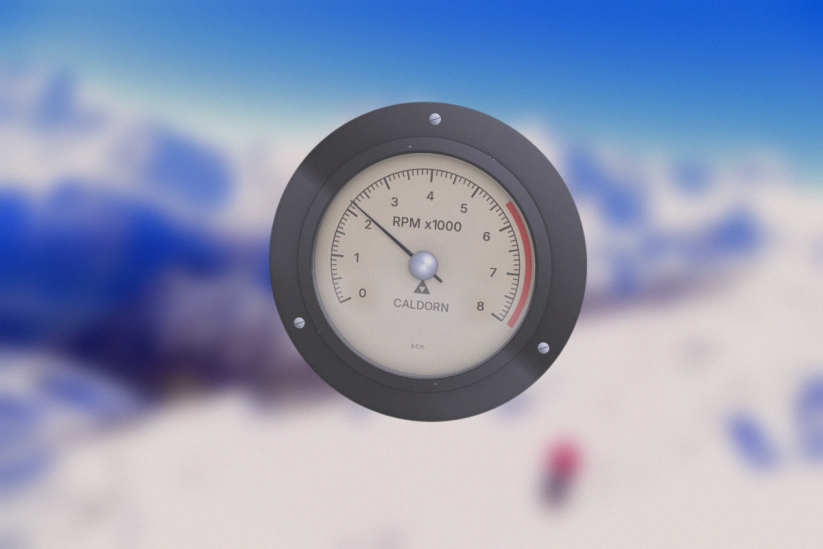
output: 2200 rpm
